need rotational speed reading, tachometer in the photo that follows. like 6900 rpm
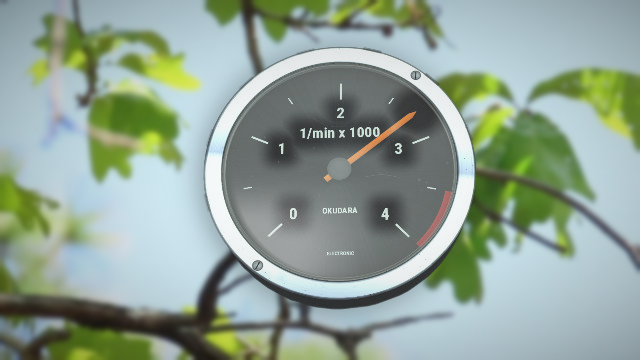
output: 2750 rpm
